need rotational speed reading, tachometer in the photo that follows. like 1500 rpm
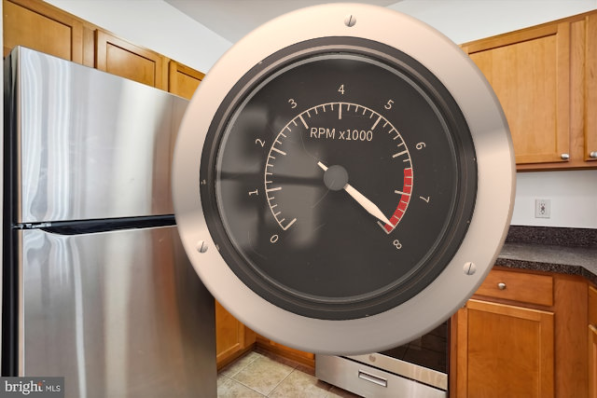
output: 7800 rpm
